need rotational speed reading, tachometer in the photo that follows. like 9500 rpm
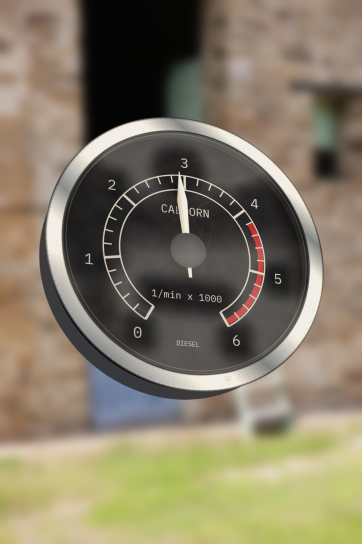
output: 2900 rpm
